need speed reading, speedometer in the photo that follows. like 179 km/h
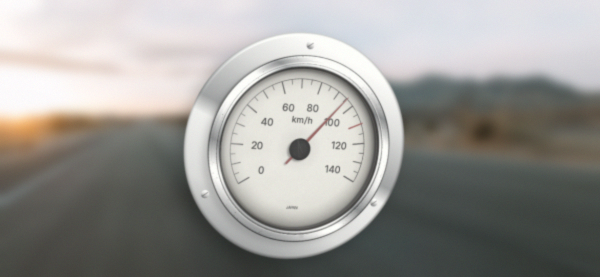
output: 95 km/h
